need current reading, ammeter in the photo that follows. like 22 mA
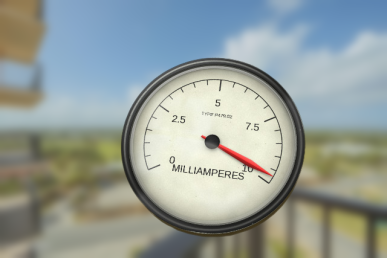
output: 9.75 mA
